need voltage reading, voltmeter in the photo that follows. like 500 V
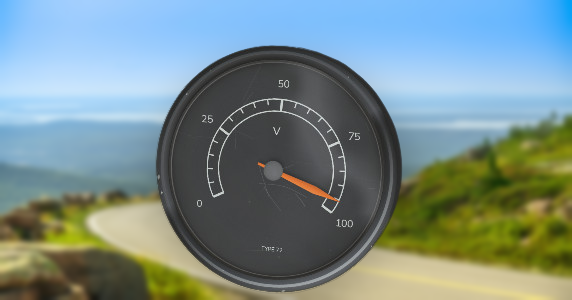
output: 95 V
